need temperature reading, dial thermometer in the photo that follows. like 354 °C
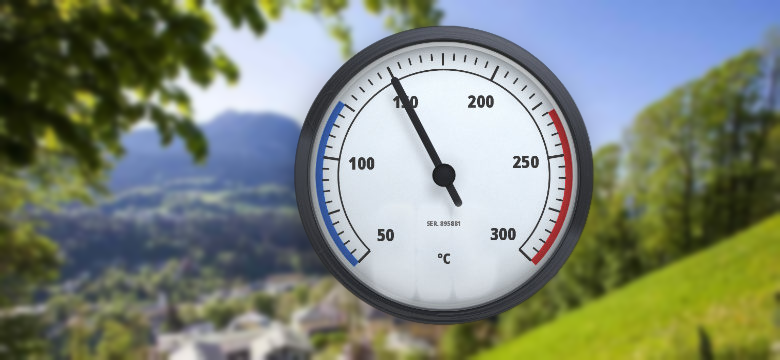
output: 150 °C
